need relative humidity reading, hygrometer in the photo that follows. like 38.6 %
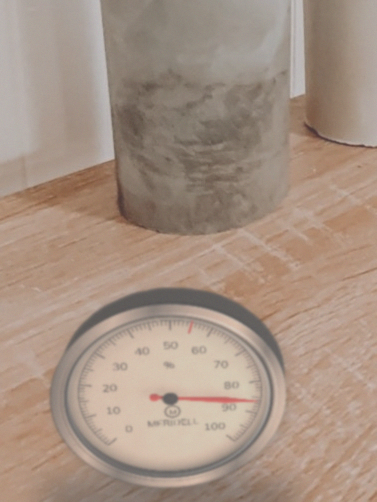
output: 85 %
